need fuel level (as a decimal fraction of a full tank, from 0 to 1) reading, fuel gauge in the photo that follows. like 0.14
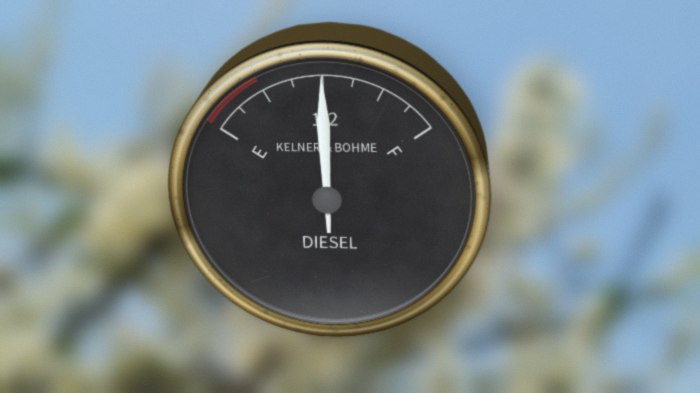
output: 0.5
